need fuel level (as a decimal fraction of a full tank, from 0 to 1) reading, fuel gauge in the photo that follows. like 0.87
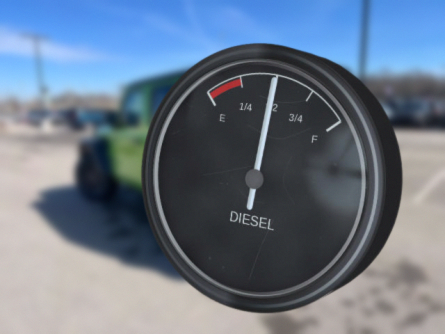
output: 0.5
